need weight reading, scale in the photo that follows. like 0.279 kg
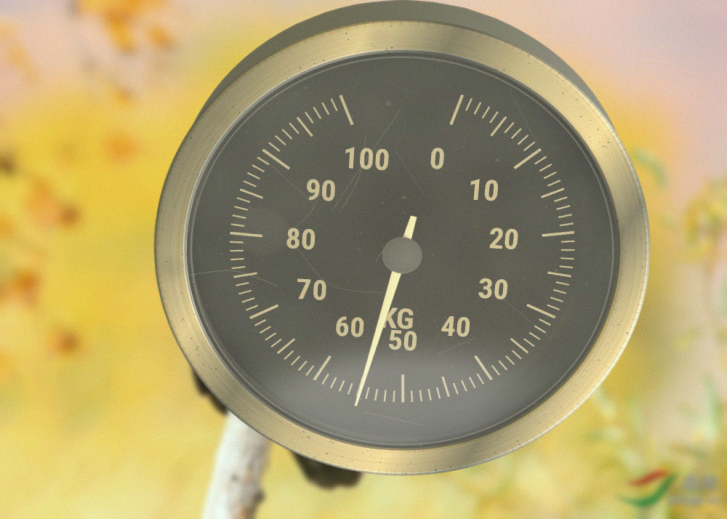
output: 55 kg
